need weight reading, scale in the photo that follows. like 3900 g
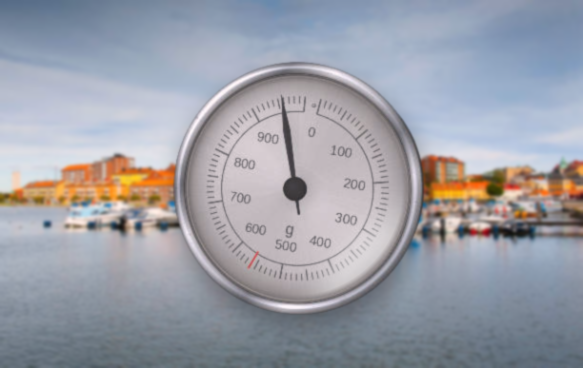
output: 960 g
